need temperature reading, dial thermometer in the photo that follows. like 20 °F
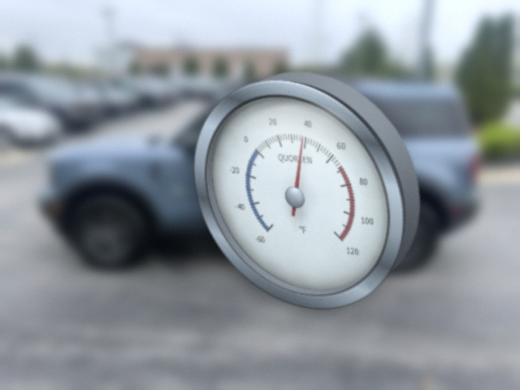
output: 40 °F
